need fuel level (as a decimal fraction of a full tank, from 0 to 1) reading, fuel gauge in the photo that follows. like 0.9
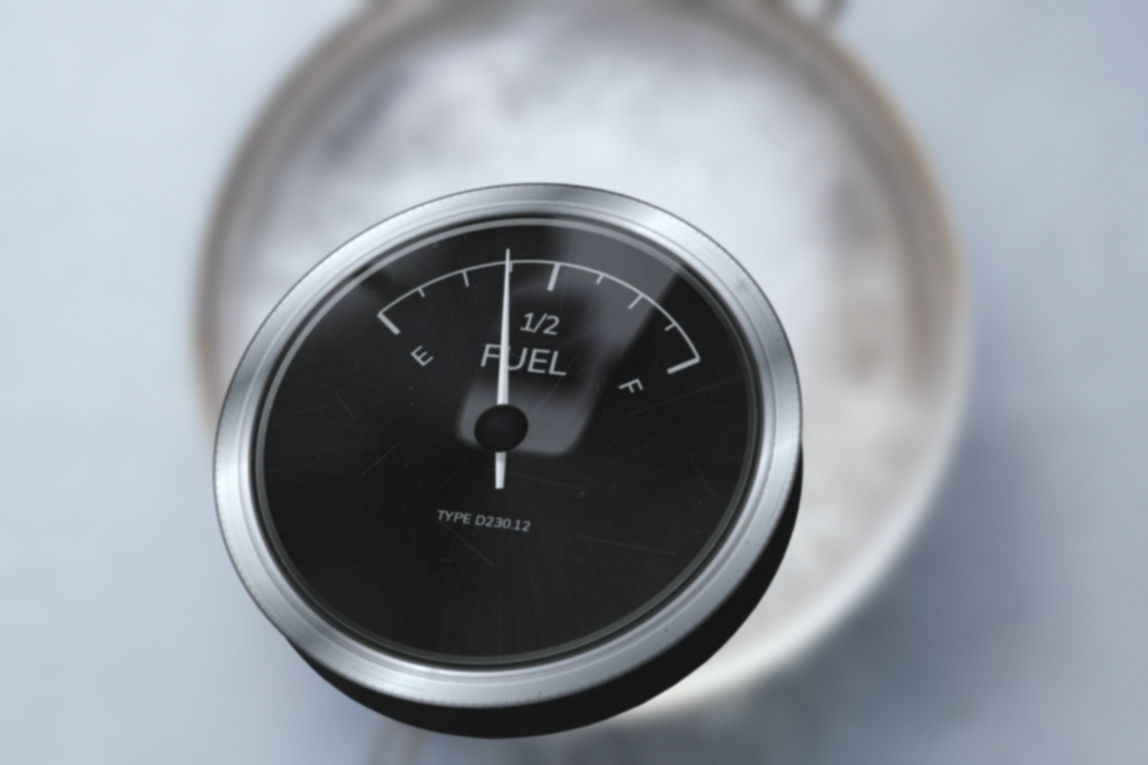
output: 0.375
